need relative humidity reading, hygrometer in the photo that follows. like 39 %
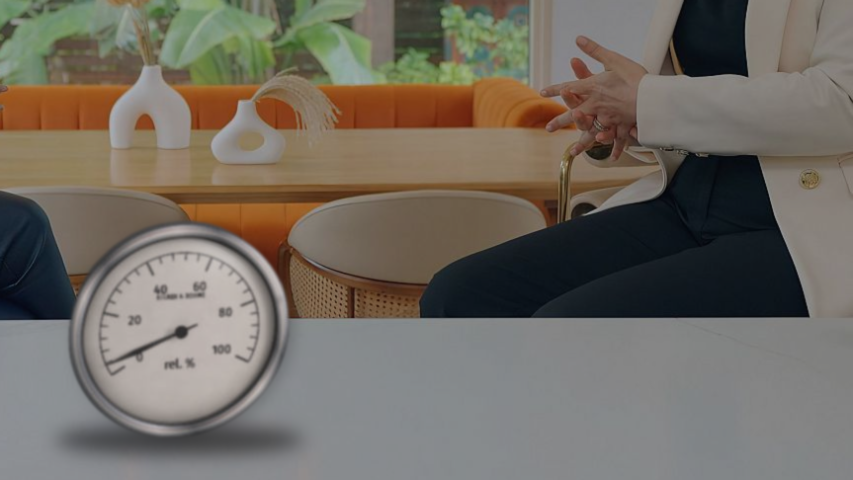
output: 4 %
